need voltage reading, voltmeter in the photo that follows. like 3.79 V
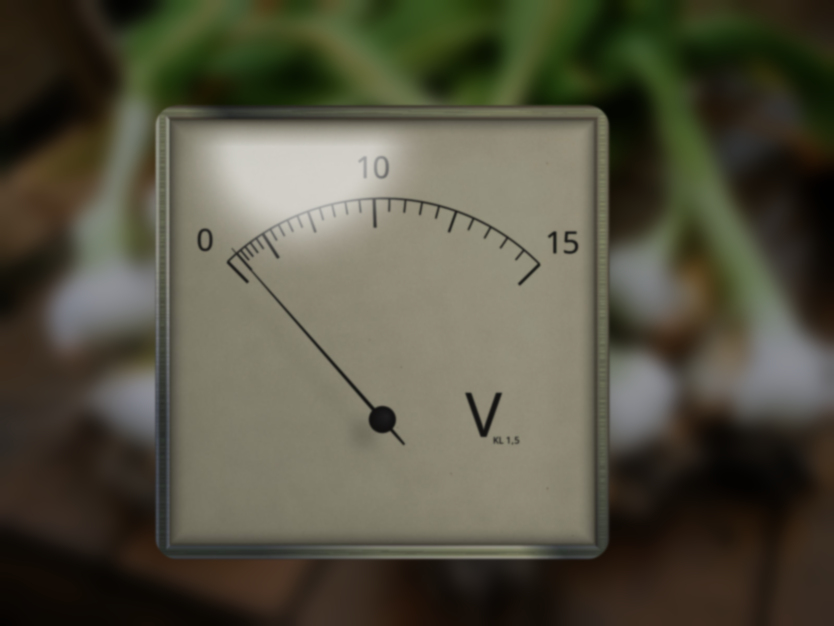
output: 2.5 V
